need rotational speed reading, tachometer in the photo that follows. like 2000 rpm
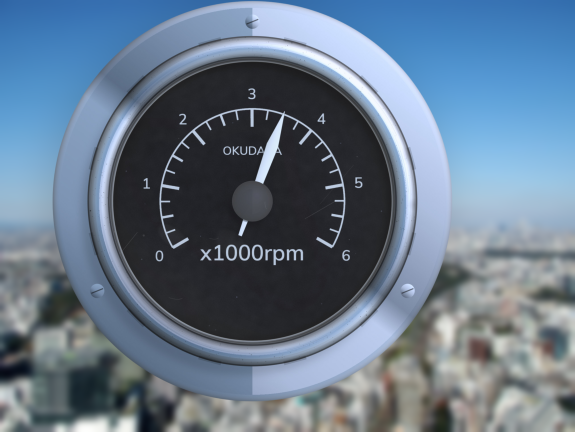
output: 3500 rpm
